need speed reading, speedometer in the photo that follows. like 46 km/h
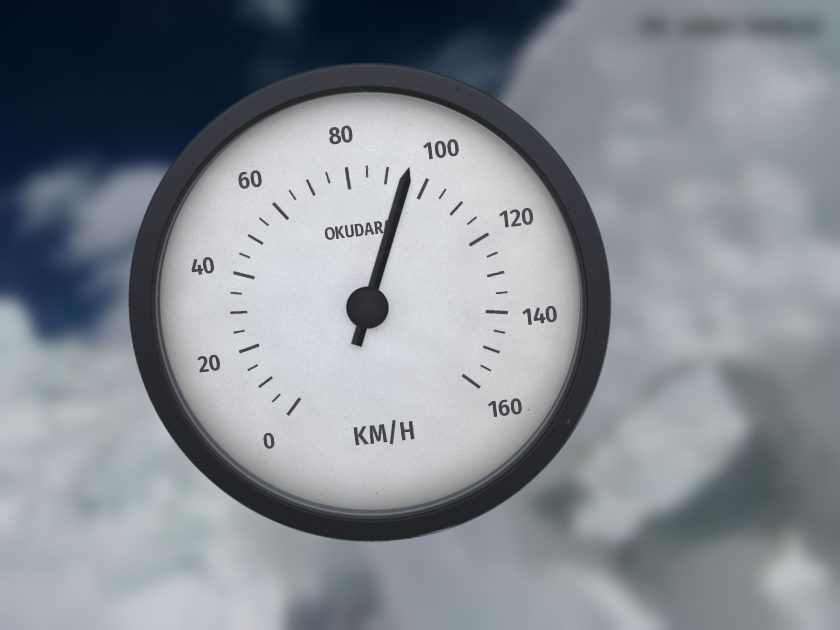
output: 95 km/h
